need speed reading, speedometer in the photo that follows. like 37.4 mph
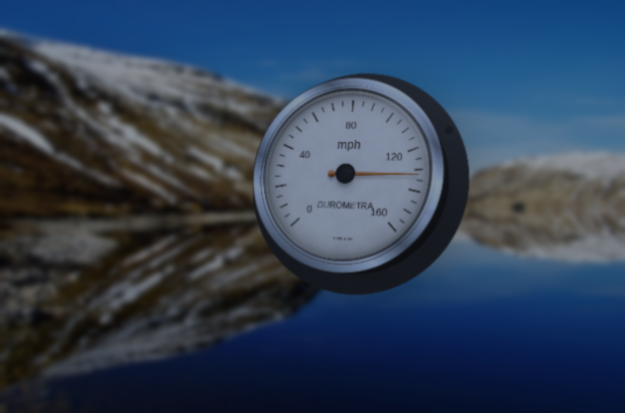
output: 132.5 mph
